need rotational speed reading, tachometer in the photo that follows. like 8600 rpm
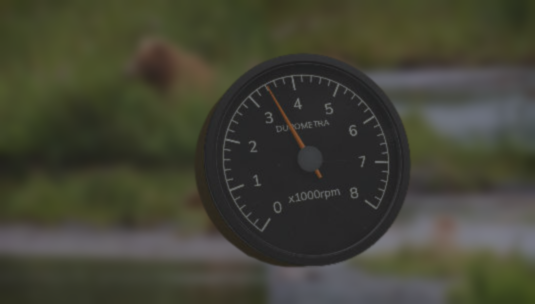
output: 3400 rpm
